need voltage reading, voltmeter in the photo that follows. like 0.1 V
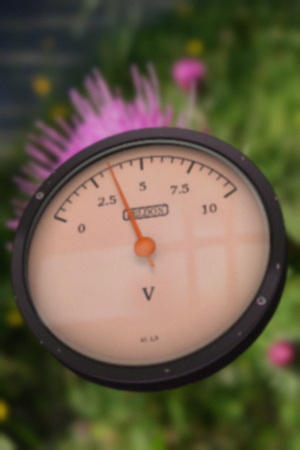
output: 3.5 V
